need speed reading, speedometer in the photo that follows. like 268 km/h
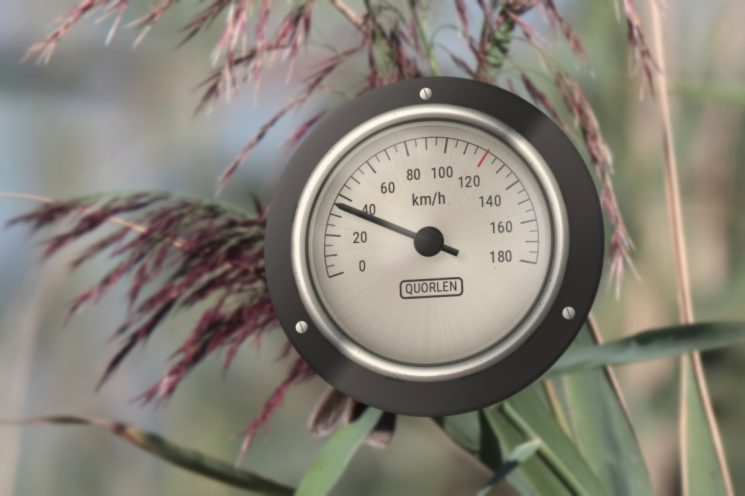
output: 35 km/h
